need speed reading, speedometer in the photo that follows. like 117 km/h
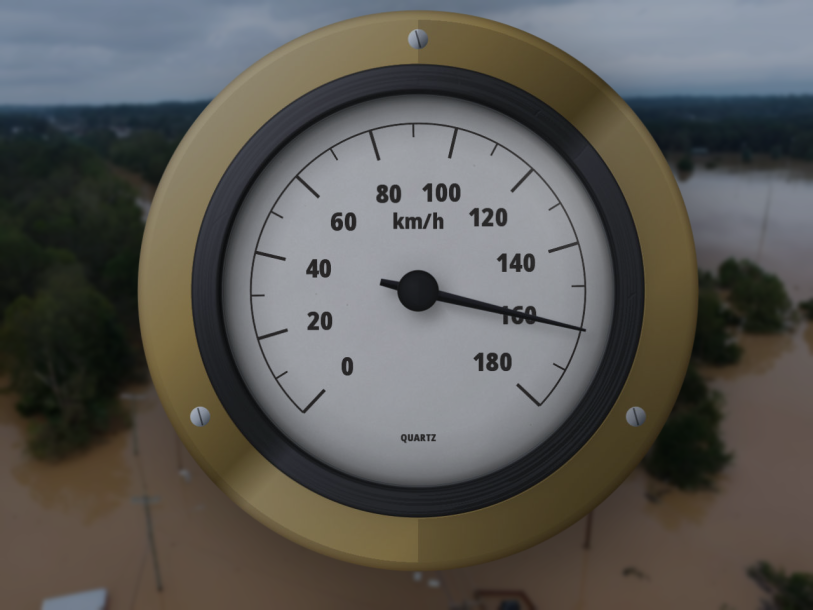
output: 160 km/h
